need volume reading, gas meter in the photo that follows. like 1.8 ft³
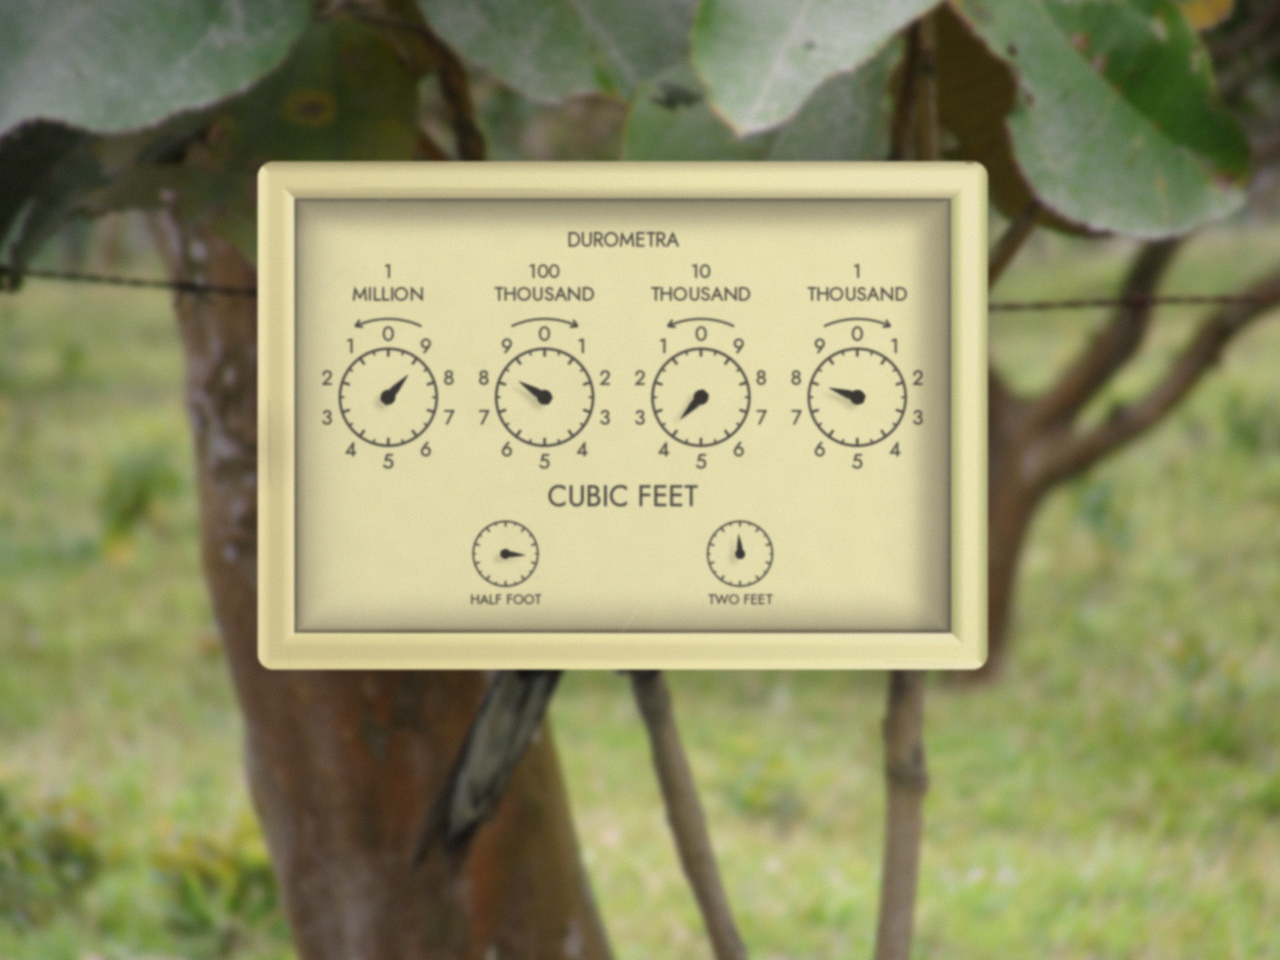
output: 883800 ft³
